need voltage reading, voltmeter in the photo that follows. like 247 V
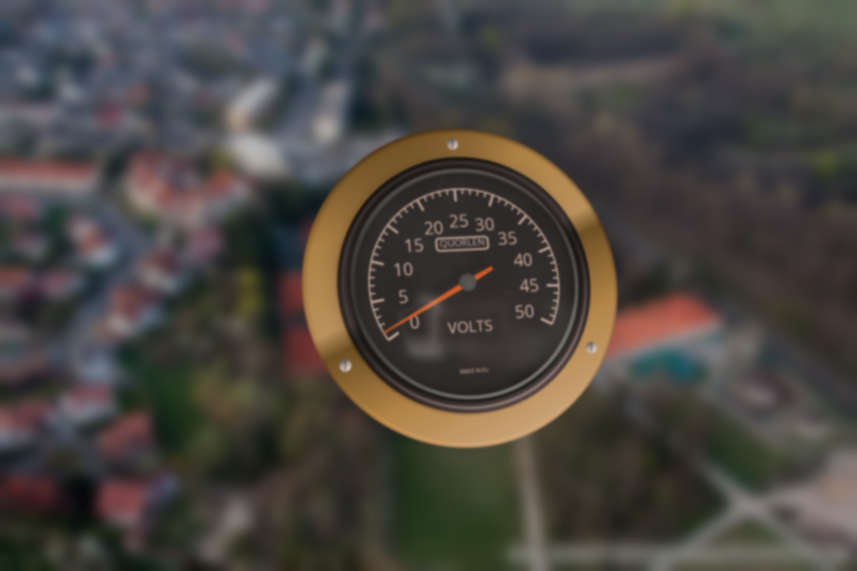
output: 1 V
